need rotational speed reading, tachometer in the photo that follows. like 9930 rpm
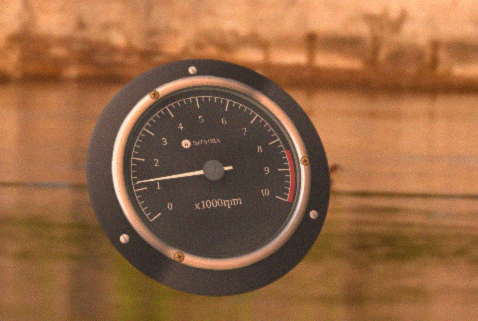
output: 1200 rpm
